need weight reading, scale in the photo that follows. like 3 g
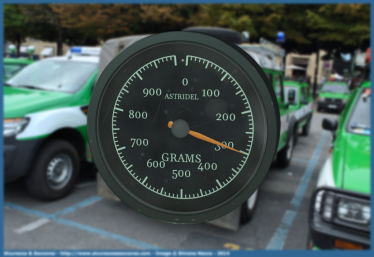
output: 300 g
